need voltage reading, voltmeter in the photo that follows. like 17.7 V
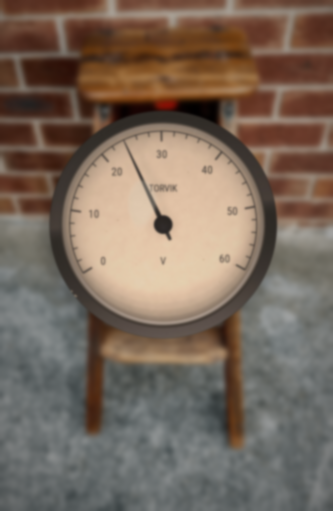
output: 24 V
